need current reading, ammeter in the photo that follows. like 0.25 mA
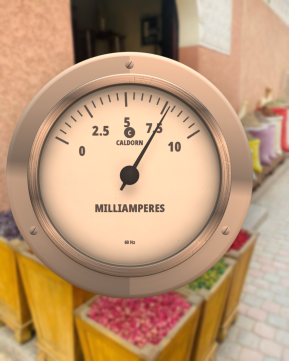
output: 7.75 mA
